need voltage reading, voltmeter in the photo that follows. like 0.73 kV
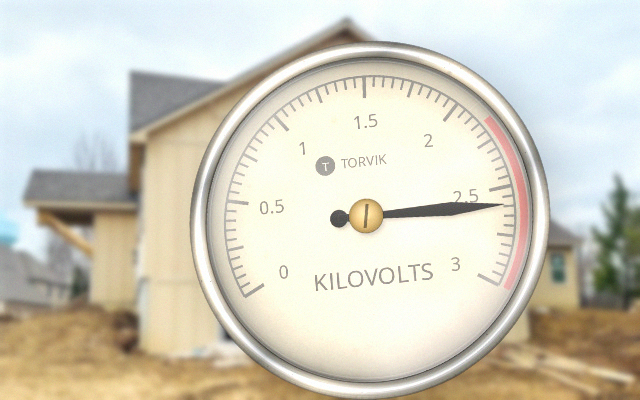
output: 2.6 kV
